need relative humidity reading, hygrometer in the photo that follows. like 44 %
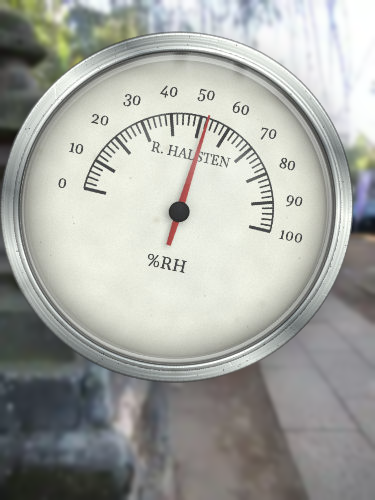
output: 52 %
